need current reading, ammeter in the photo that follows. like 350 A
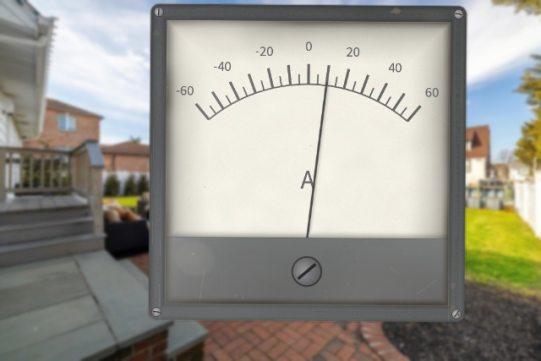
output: 10 A
